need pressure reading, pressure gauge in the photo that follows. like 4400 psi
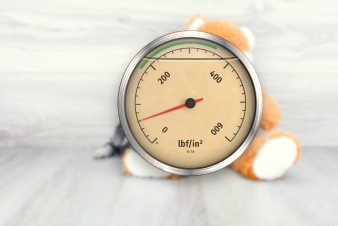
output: 60 psi
